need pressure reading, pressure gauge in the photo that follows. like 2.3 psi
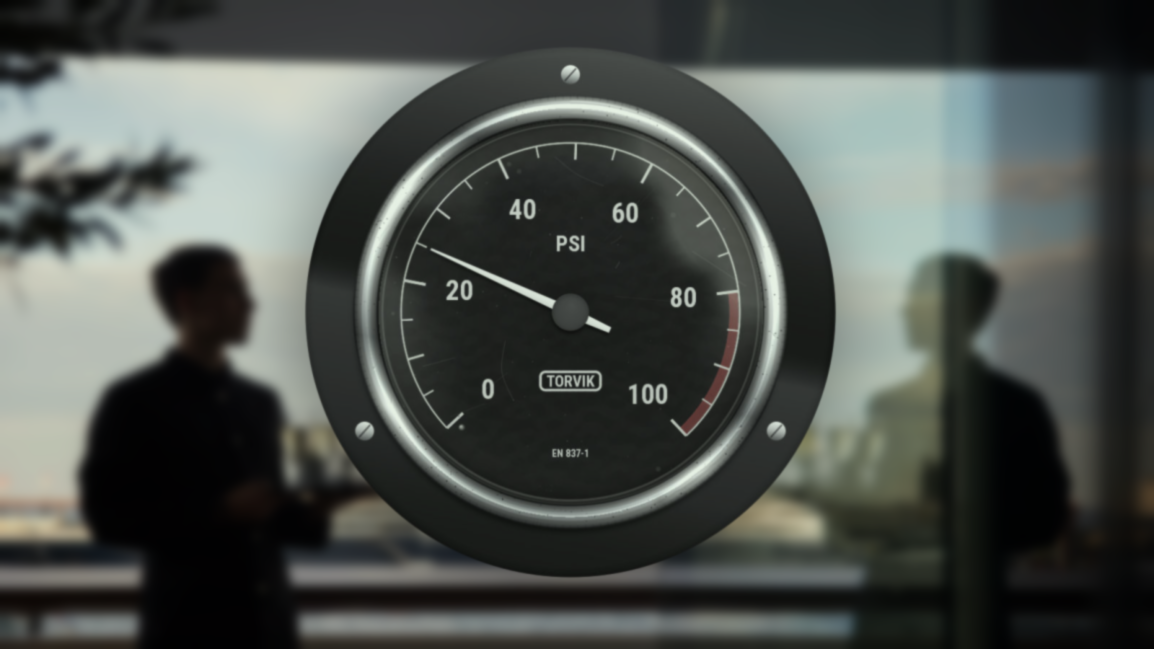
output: 25 psi
